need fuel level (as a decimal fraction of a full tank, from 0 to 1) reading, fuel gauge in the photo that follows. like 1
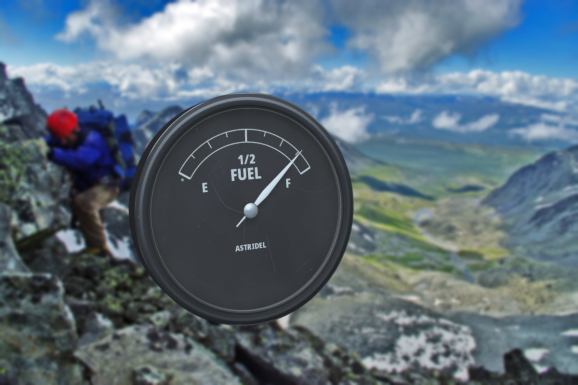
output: 0.875
